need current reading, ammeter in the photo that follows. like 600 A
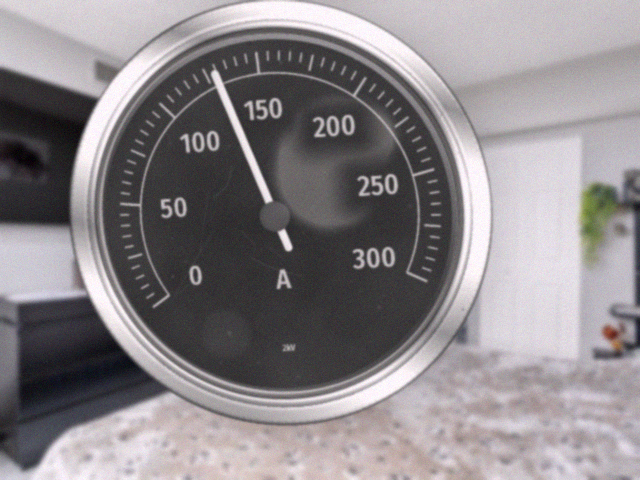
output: 130 A
